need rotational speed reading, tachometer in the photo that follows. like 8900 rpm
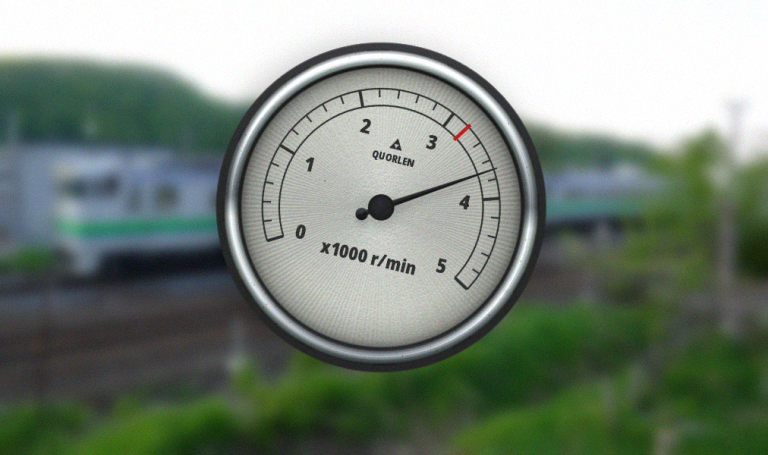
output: 3700 rpm
